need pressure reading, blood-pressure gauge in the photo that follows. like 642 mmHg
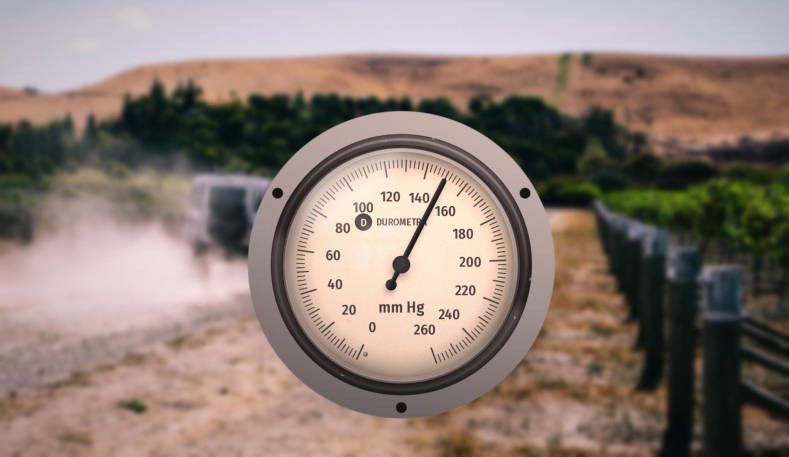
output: 150 mmHg
